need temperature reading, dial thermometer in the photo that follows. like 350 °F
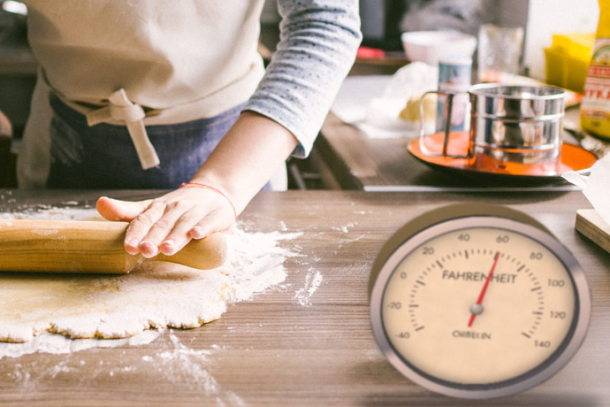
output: 60 °F
